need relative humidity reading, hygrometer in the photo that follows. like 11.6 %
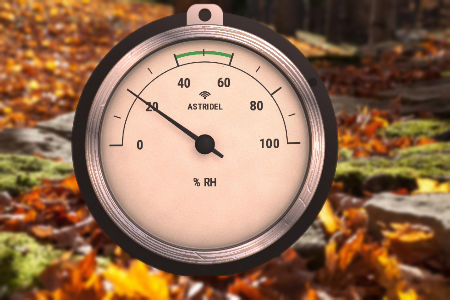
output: 20 %
